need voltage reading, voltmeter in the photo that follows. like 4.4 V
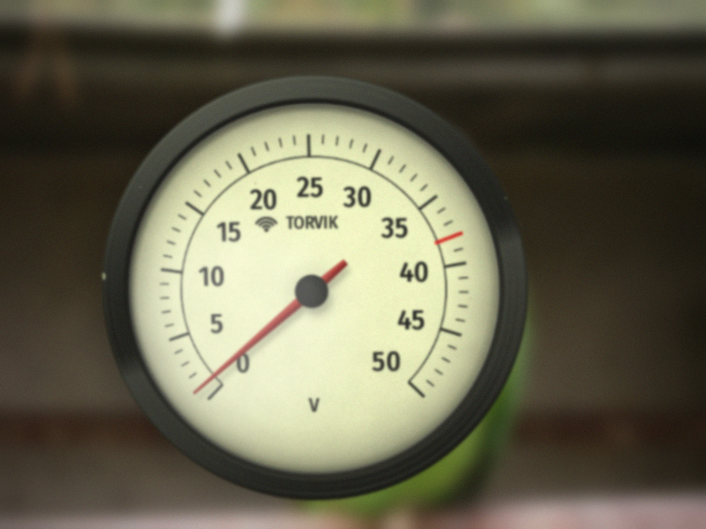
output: 1 V
